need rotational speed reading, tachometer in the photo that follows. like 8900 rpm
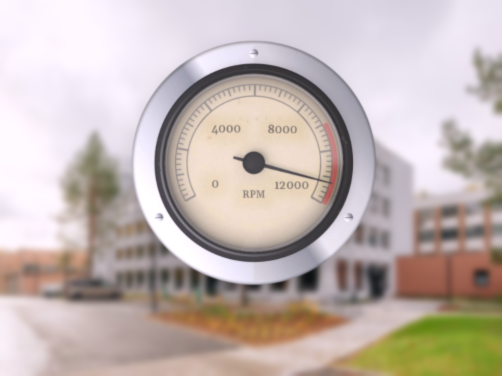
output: 11200 rpm
